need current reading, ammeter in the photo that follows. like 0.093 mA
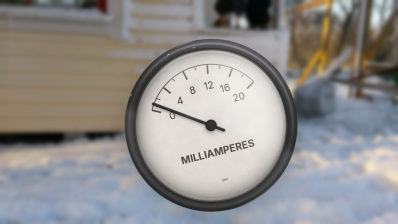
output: 1 mA
